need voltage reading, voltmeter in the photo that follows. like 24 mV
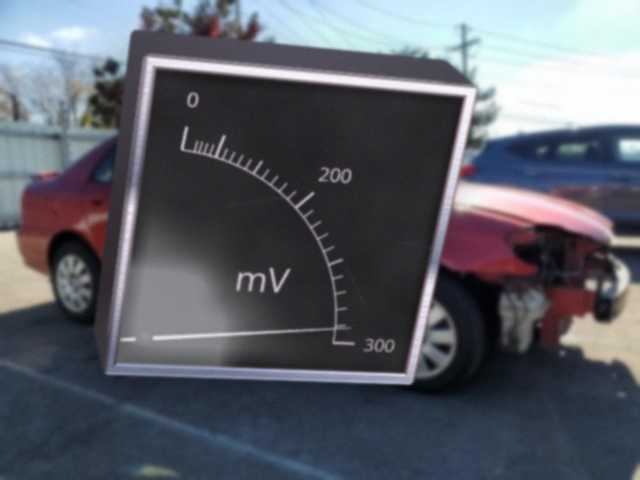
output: 290 mV
